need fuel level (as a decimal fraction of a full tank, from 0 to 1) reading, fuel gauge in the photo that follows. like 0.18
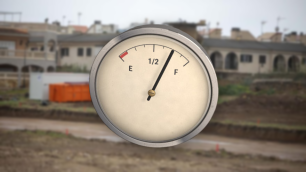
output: 0.75
